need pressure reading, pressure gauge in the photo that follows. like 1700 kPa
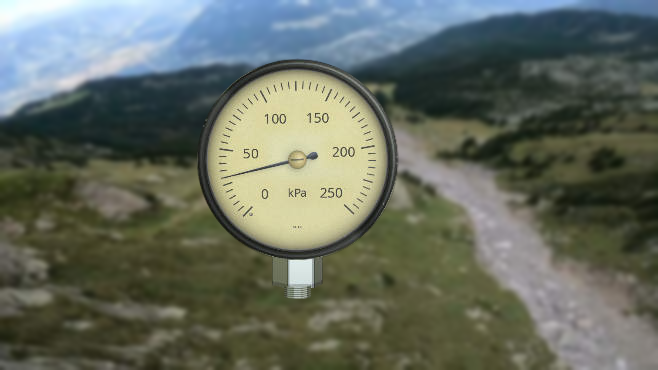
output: 30 kPa
